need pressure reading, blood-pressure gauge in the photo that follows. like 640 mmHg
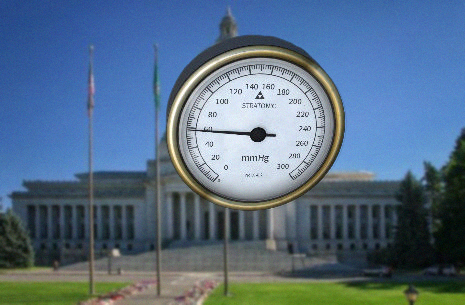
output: 60 mmHg
